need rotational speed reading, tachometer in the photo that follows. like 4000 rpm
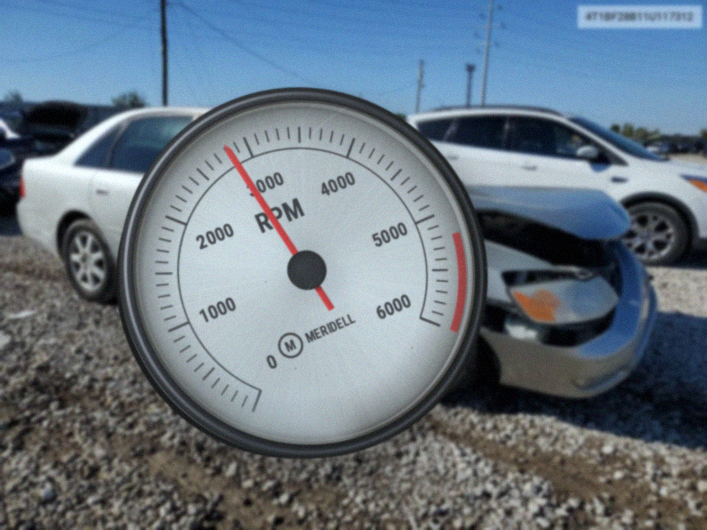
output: 2800 rpm
